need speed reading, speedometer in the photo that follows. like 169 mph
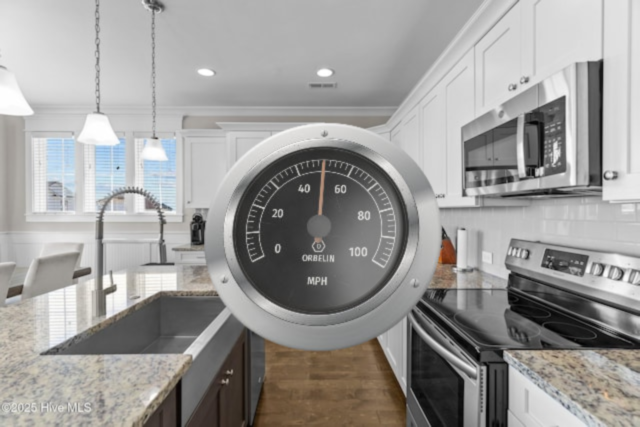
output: 50 mph
